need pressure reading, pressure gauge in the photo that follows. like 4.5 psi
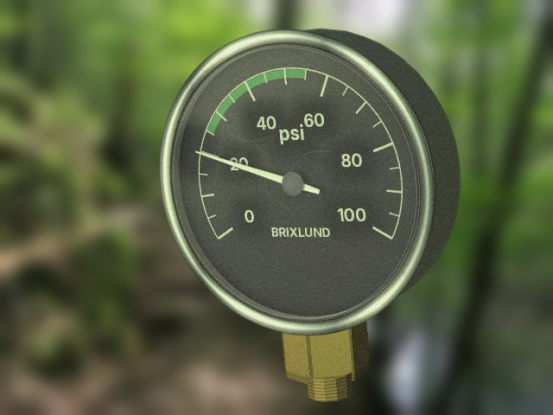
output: 20 psi
